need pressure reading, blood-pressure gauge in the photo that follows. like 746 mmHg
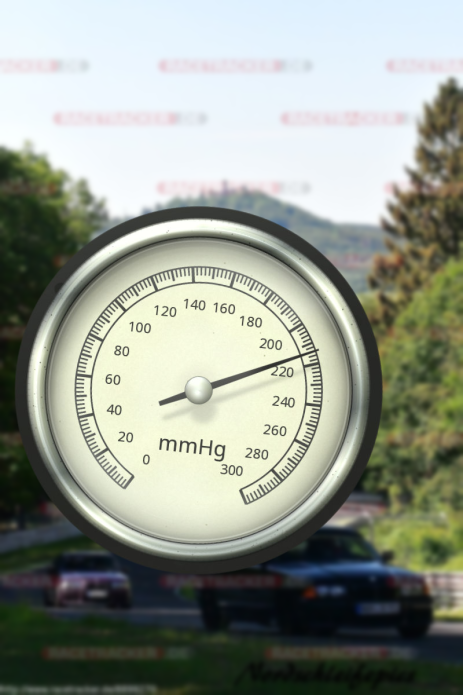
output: 214 mmHg
